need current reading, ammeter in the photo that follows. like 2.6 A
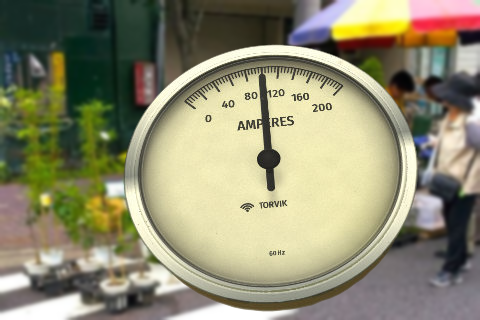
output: 100 A
